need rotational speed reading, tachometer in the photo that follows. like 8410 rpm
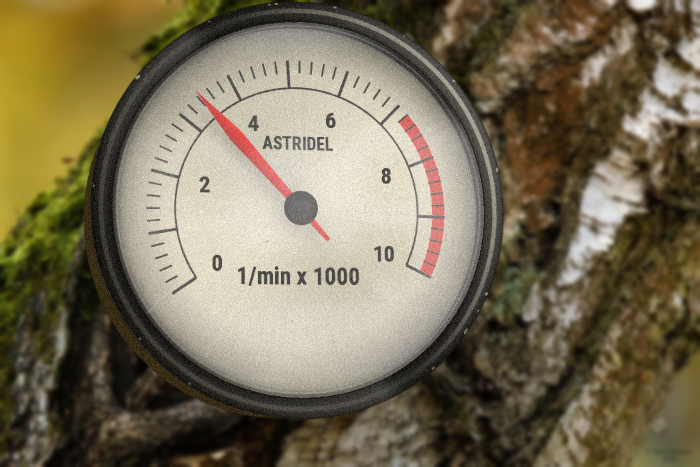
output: 3400 rpm
